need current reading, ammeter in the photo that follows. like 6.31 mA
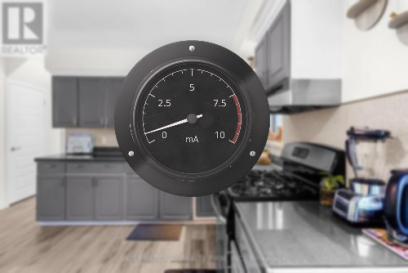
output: 0.5 mA
